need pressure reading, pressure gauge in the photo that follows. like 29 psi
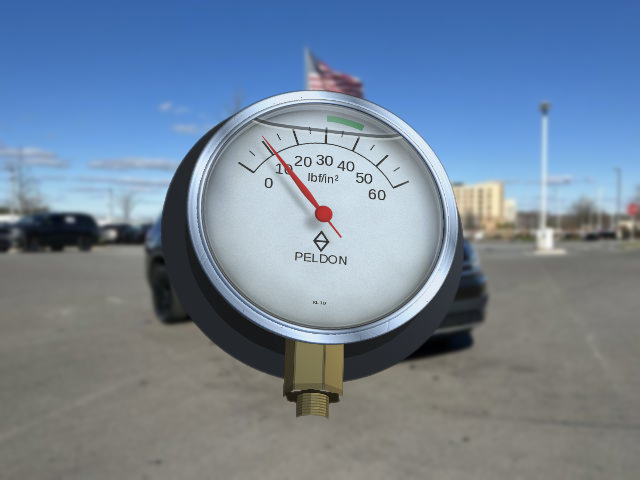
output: 10 psi
